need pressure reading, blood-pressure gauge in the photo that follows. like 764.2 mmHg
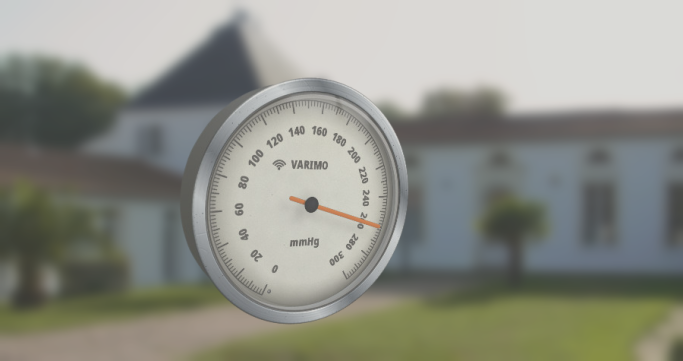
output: 260 mmHg
